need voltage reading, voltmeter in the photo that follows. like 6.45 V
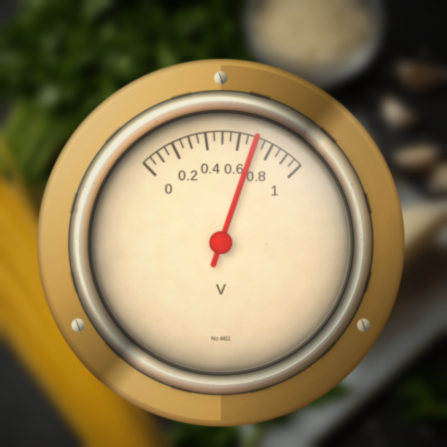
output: 0.7 V
